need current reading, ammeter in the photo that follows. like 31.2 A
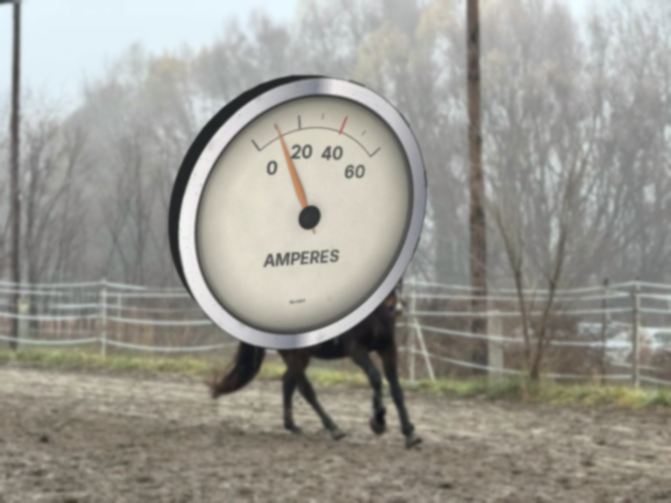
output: 10 A
